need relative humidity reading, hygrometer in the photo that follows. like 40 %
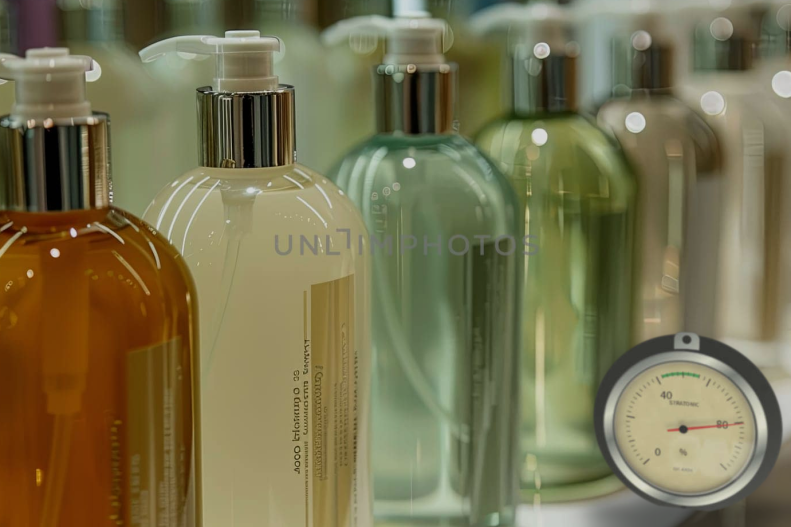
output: 80 %
